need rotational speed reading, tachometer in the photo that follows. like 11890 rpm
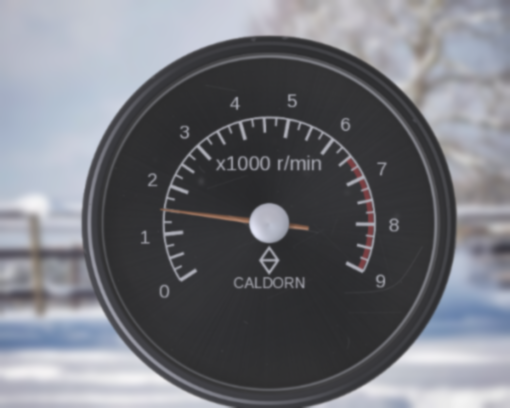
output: 1500 rpm
